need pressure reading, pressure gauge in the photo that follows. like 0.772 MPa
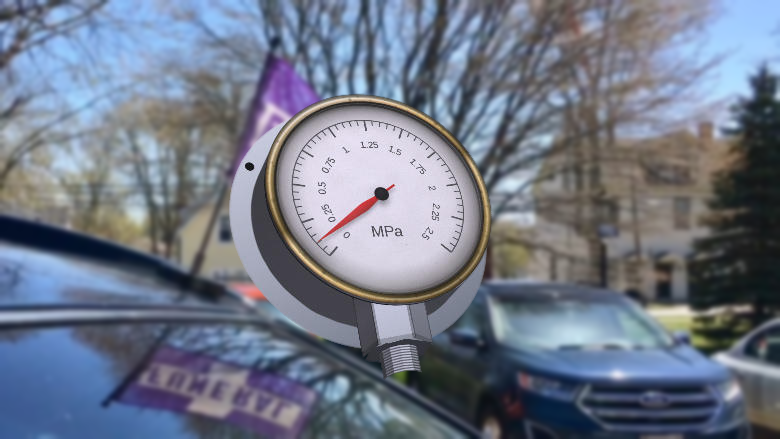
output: 0.1 MPa
